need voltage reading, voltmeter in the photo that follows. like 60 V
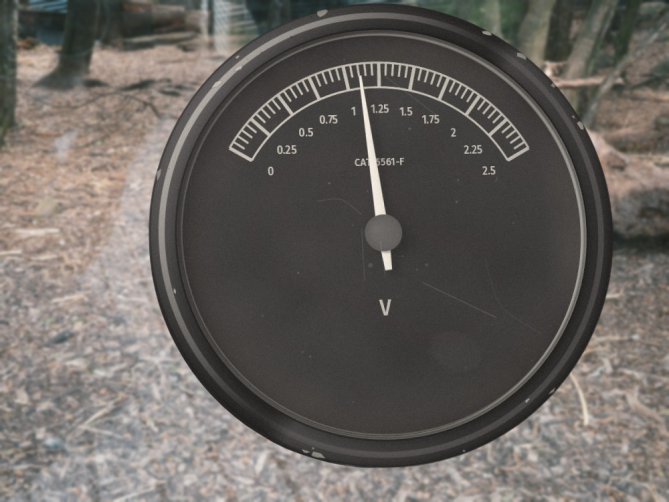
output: 1.1 V
